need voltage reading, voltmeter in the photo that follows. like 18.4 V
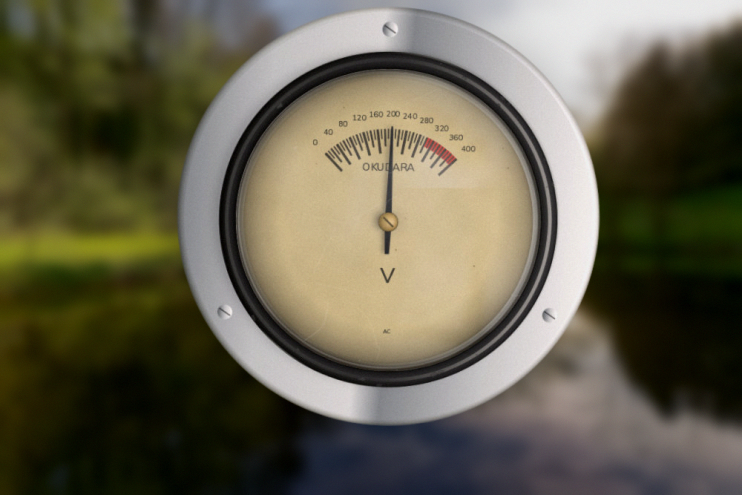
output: 200 V
